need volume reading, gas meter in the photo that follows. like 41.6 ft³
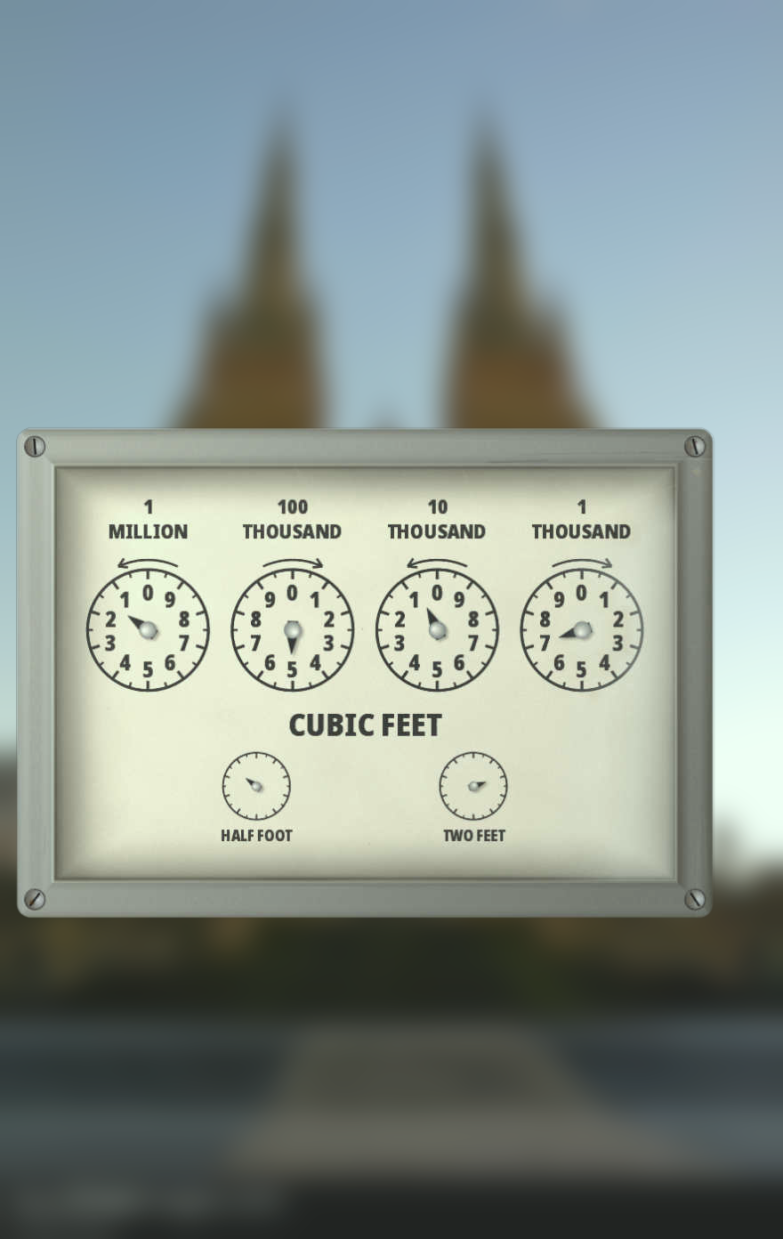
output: 150700 ft³
